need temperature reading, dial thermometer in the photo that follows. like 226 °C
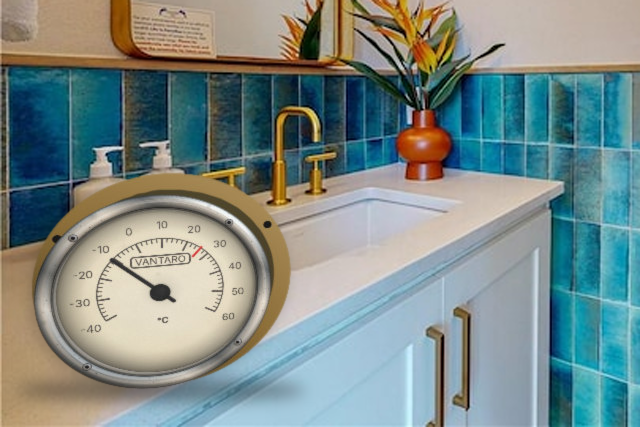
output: -10 °C
